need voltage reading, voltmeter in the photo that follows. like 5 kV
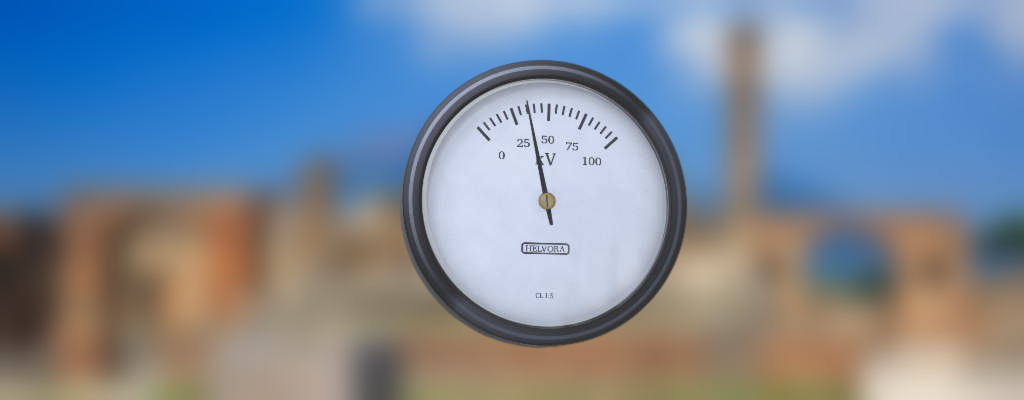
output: 35 kV
